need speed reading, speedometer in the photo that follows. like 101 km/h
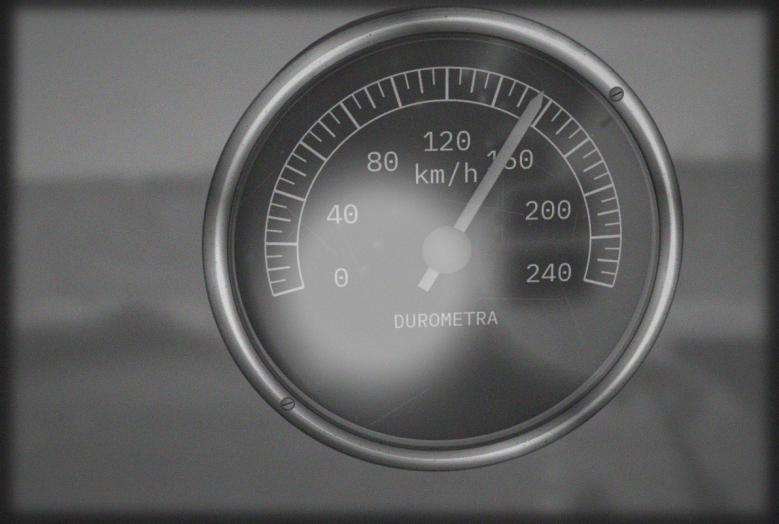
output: 155 km/h
